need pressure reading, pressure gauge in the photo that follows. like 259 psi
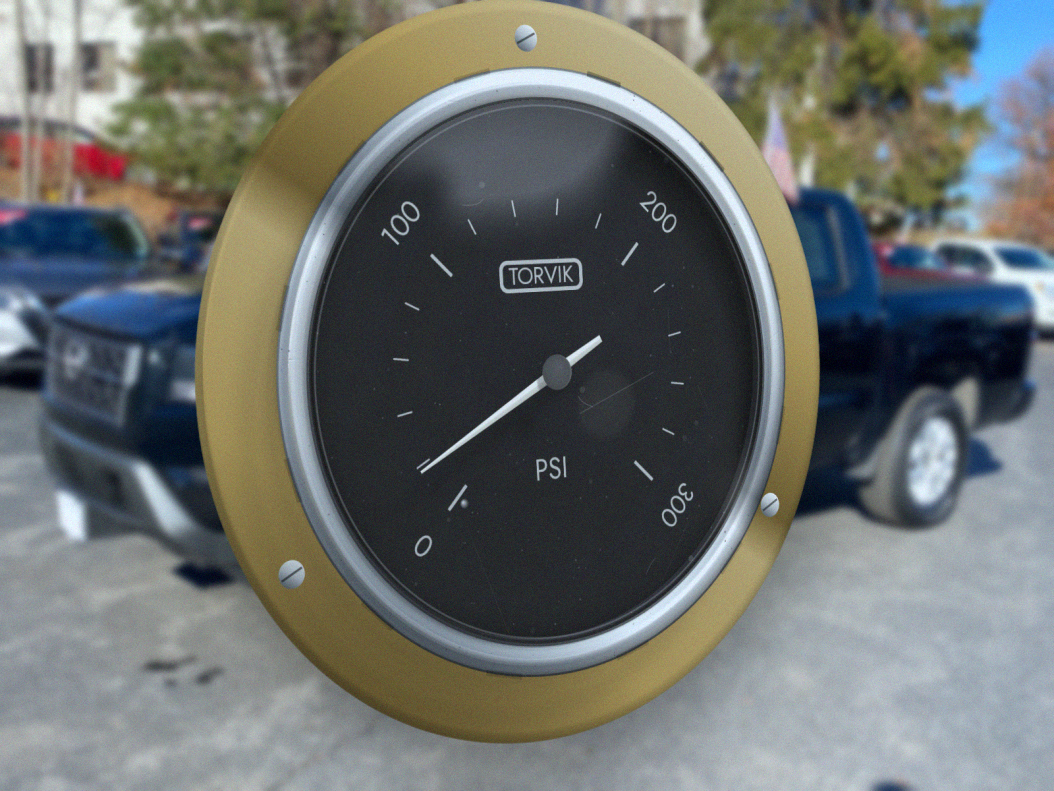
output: 20 psi
